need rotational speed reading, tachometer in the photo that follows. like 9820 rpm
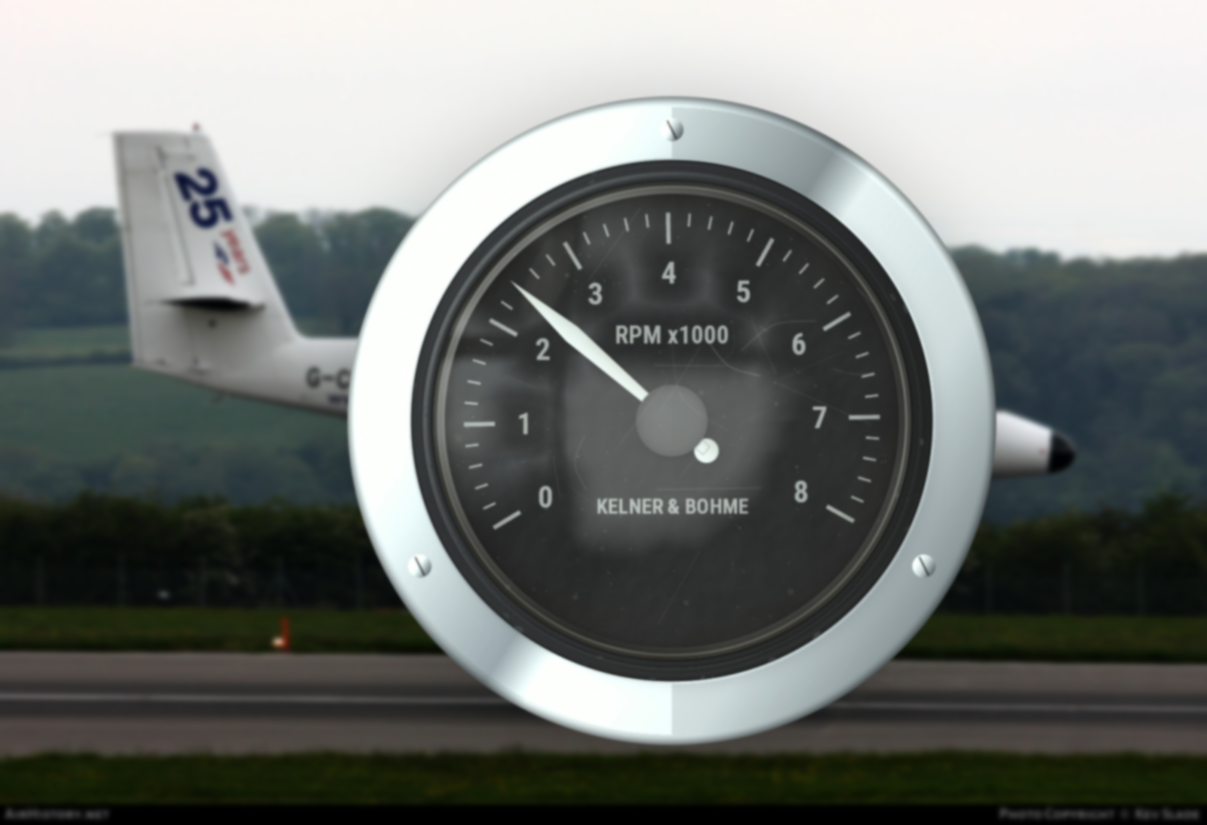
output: 2400 rpm
